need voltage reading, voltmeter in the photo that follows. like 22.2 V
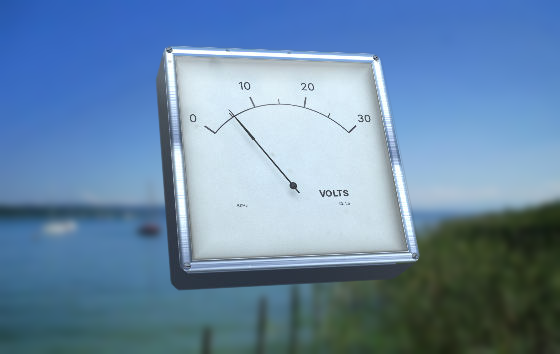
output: 5 V
